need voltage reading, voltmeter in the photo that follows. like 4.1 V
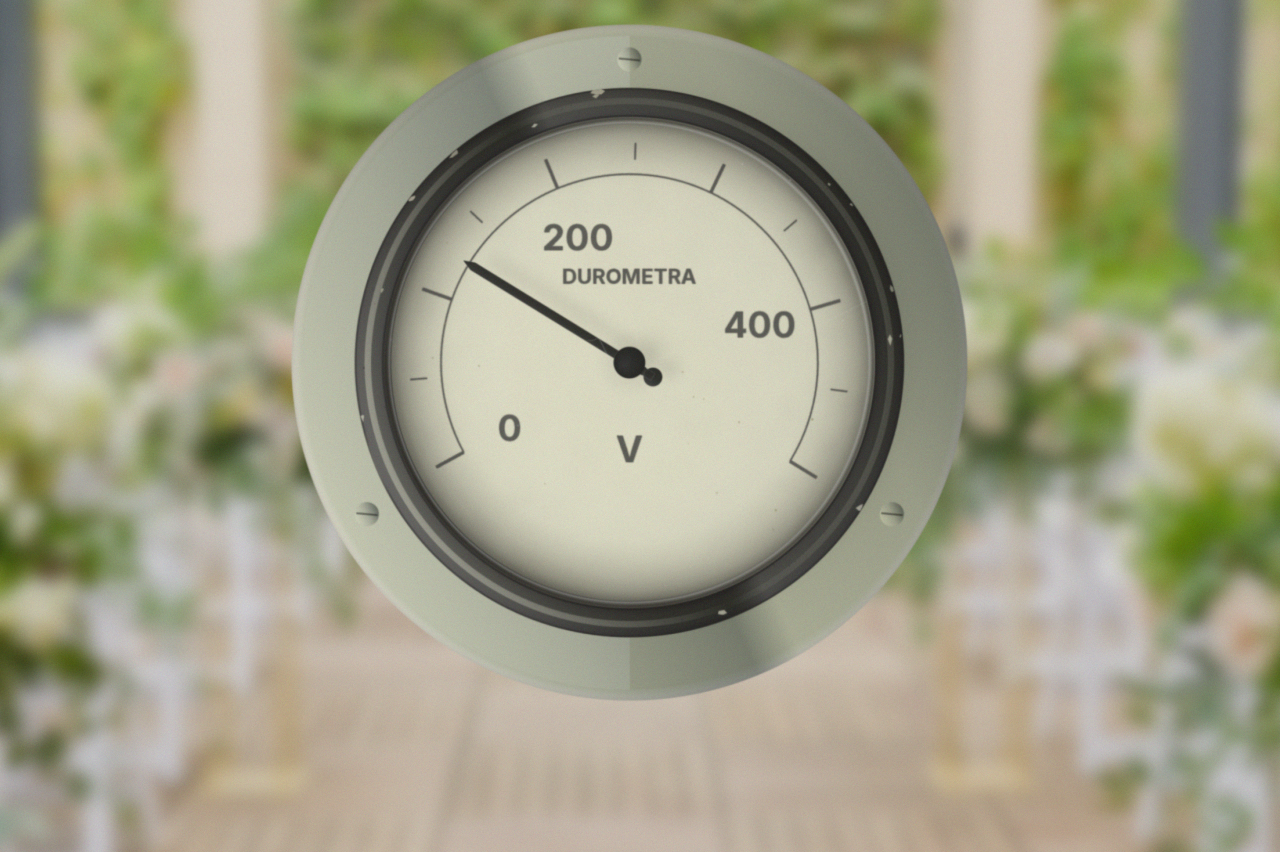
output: 125 V
